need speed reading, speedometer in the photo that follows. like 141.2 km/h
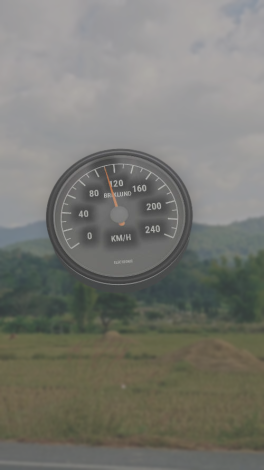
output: 110 km/h
